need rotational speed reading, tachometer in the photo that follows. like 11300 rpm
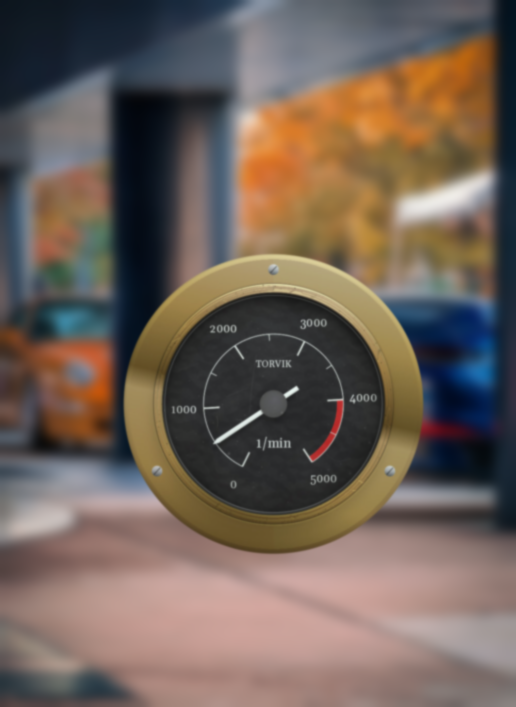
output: 500 rpm
